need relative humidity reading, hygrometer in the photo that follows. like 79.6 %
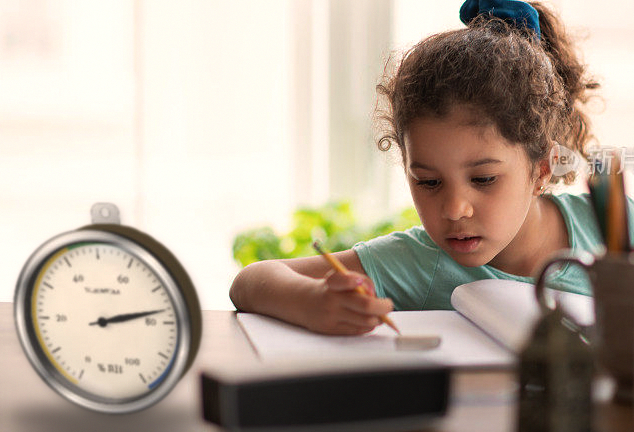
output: 76 %
